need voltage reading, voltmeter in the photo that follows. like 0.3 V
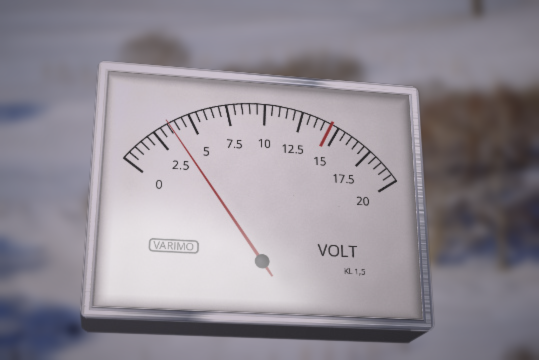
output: 3.5 V
